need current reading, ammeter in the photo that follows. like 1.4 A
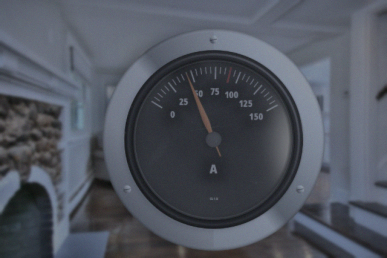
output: 45 A
